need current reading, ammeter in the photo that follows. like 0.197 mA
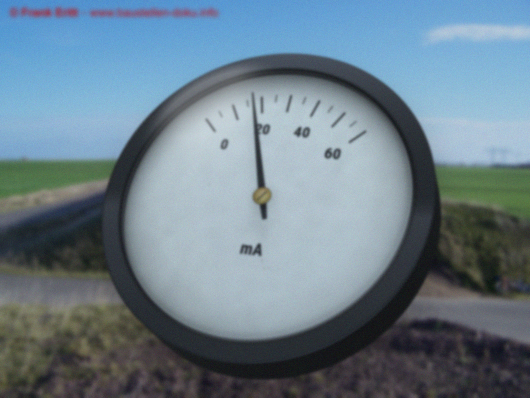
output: 17.5 mA
